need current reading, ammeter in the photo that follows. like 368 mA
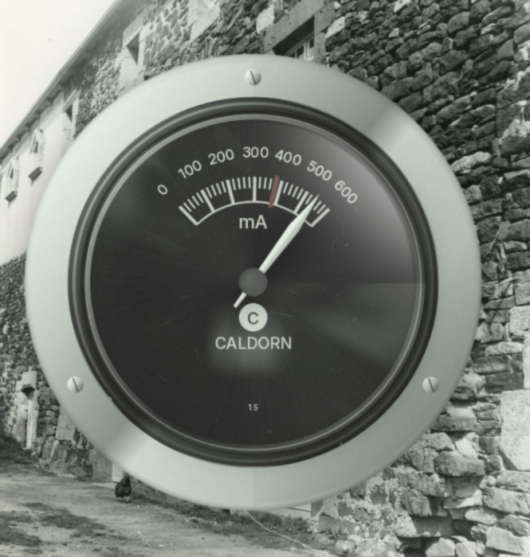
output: 540 mA
